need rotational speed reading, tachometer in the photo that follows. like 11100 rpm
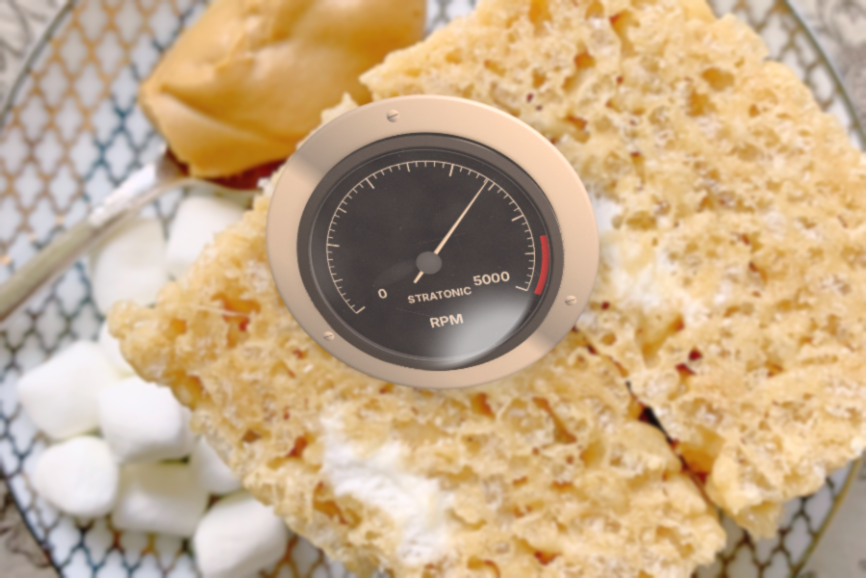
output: 3400 rpm
